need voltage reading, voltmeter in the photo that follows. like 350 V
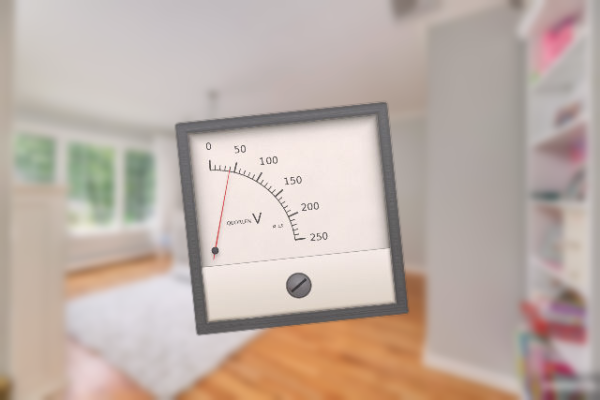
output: 40 V
